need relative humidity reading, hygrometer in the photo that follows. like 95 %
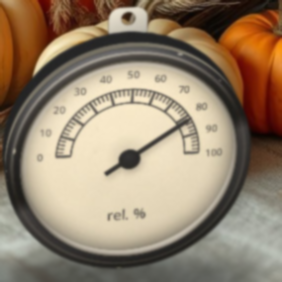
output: 80 %
